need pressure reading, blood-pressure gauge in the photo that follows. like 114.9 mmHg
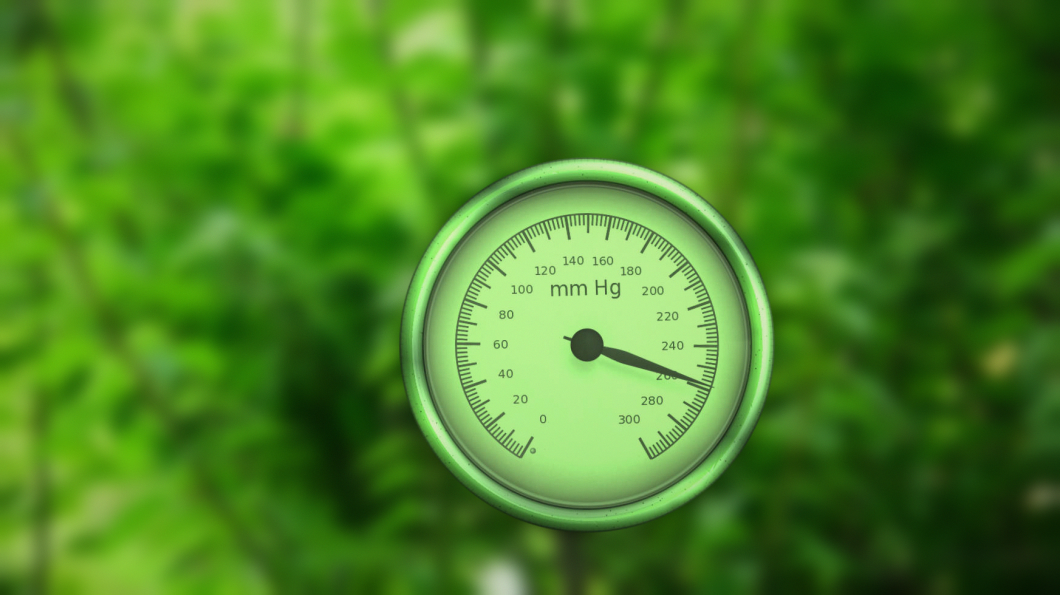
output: 258 mmHg
